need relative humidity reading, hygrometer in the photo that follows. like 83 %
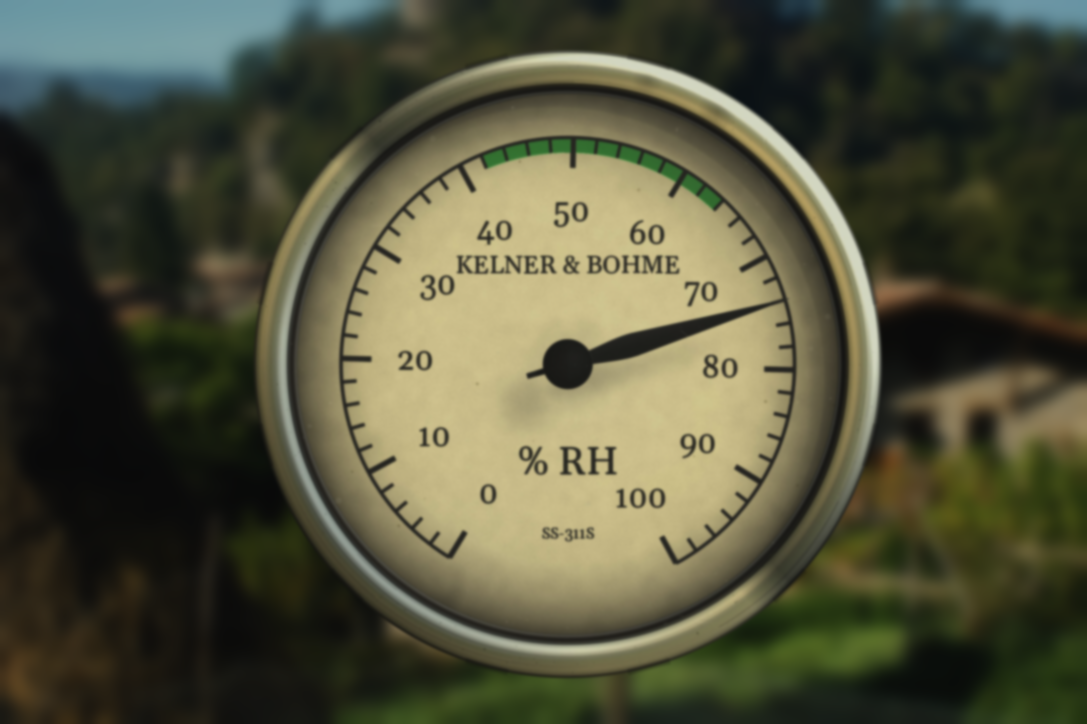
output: 74 %
